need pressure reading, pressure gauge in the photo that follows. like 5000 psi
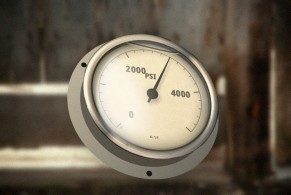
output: 3000 psi
